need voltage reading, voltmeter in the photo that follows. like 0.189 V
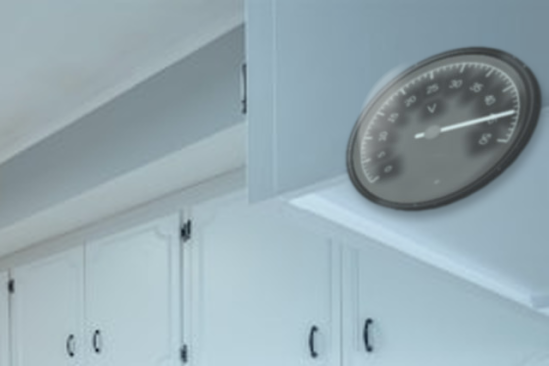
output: 45 V
